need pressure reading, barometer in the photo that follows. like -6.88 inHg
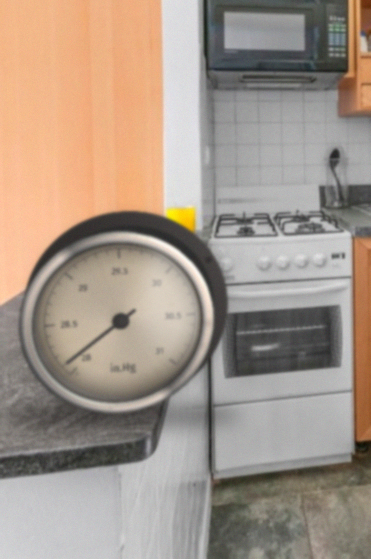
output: 28.1 inHg
